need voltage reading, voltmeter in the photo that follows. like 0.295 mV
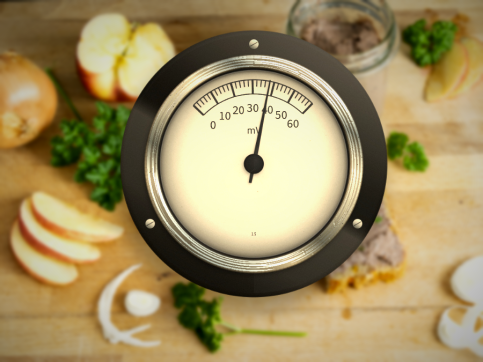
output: 38 mV
